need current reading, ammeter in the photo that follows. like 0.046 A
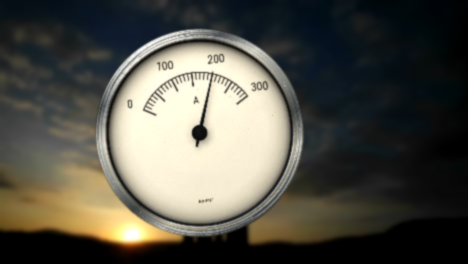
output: 200 A
